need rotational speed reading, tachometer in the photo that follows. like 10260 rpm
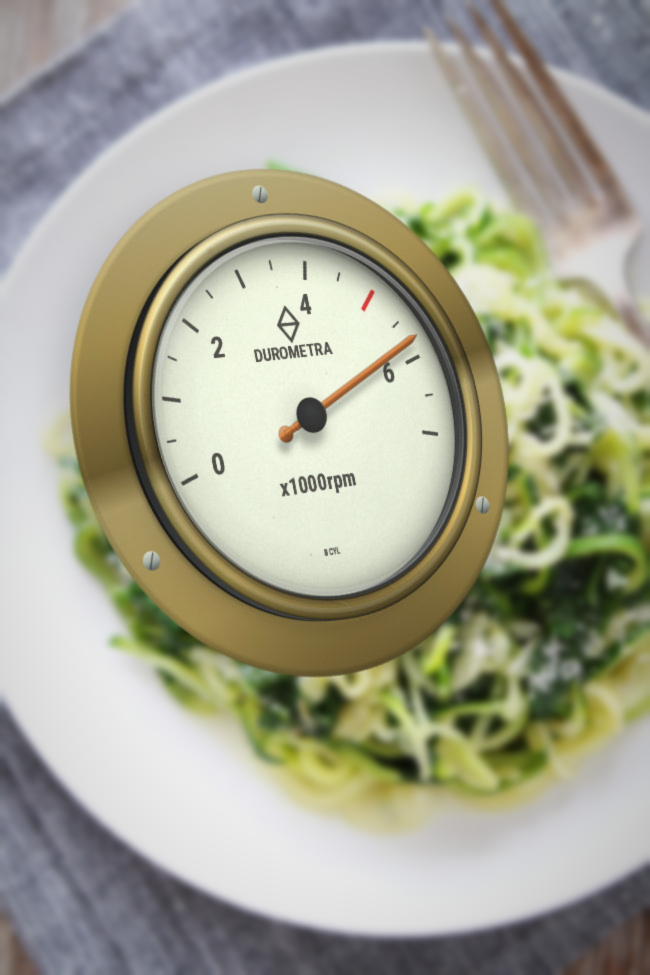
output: 5750 rpm
